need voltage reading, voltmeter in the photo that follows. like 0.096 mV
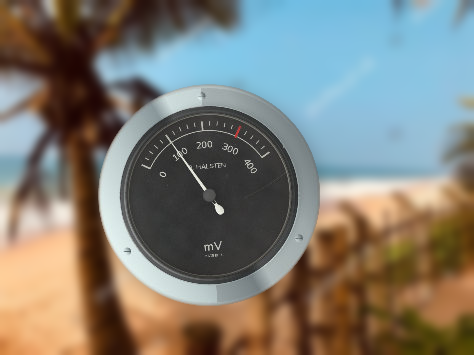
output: 100 mV
